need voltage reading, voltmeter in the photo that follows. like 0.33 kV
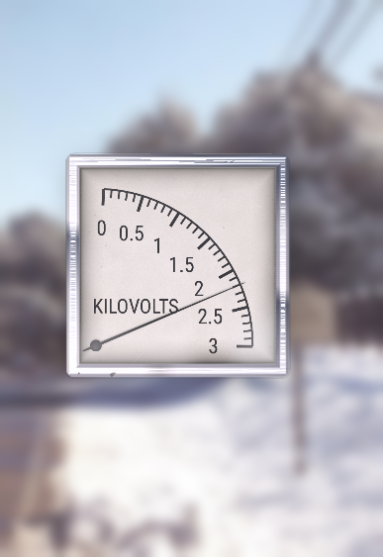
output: 2.2 kV
